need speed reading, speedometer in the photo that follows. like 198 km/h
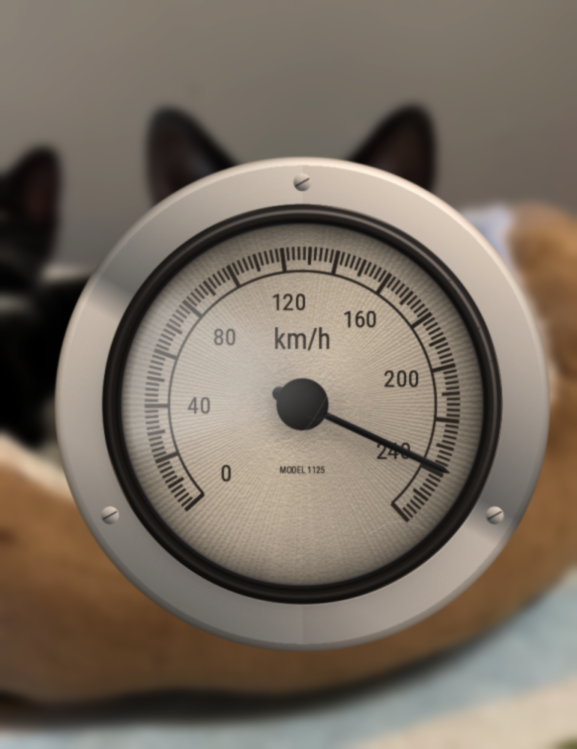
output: 238 km/h
